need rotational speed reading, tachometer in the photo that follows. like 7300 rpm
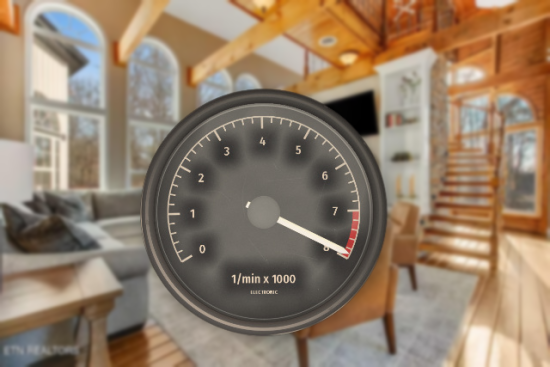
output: 7900 rpm
